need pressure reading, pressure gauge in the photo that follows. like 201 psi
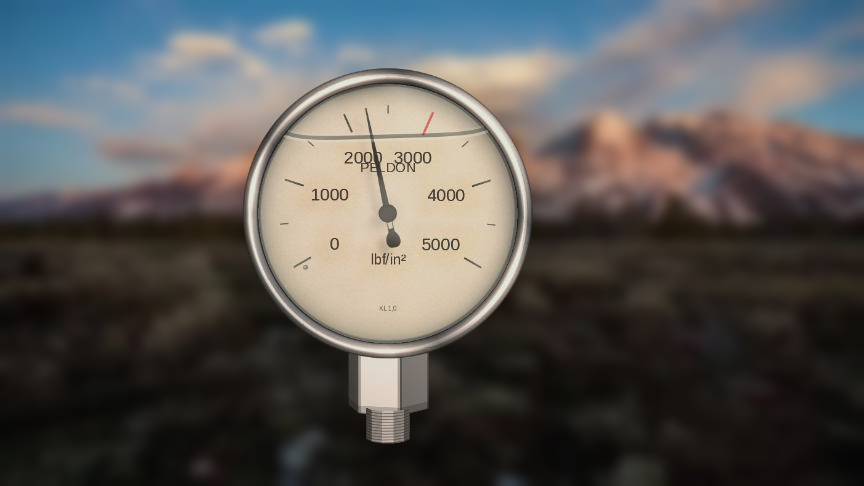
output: 2250 psi
